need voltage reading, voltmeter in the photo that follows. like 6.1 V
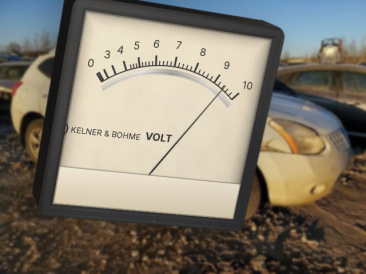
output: 9.4 V
